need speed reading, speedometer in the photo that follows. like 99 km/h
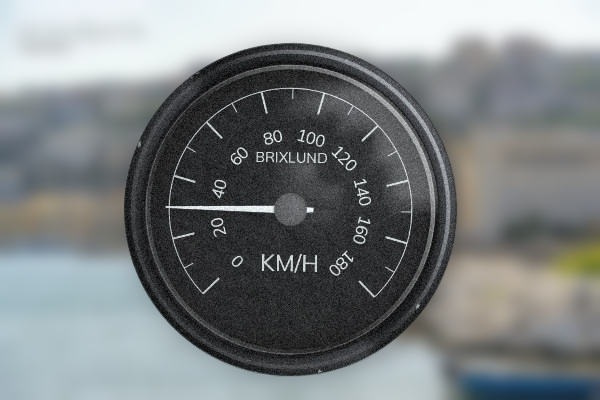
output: 30 km/h
